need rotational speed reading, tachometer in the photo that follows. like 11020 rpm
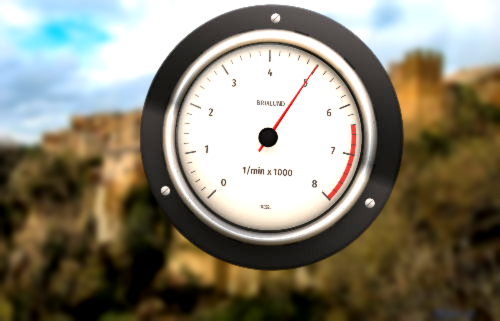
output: 5000 rpm
